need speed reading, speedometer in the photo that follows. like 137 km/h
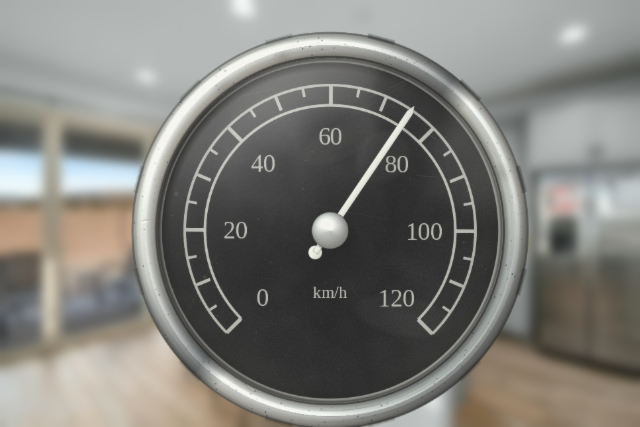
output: 75 km/h
